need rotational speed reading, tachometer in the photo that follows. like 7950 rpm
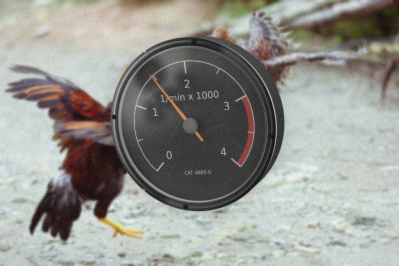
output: 1500 rpm
